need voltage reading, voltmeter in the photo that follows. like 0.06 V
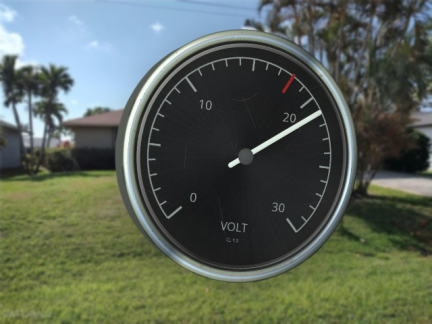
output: 21 V
